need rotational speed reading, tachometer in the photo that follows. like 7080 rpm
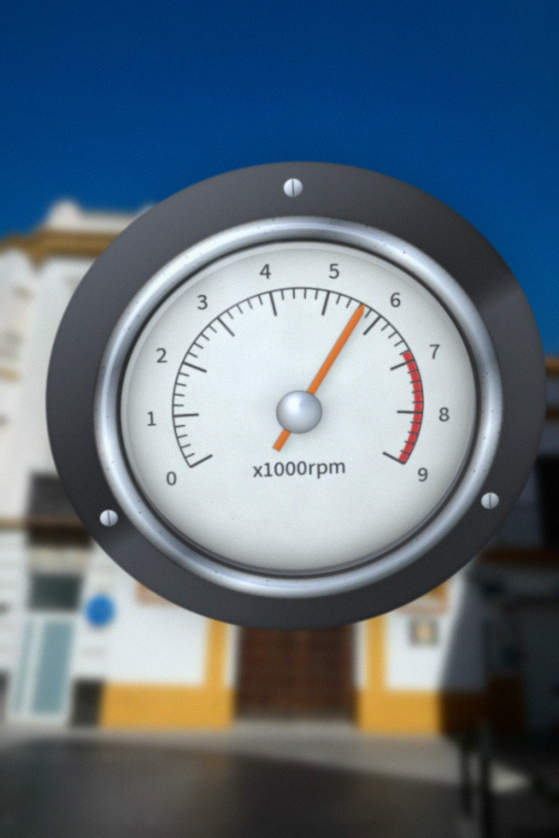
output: 5600 rpm
